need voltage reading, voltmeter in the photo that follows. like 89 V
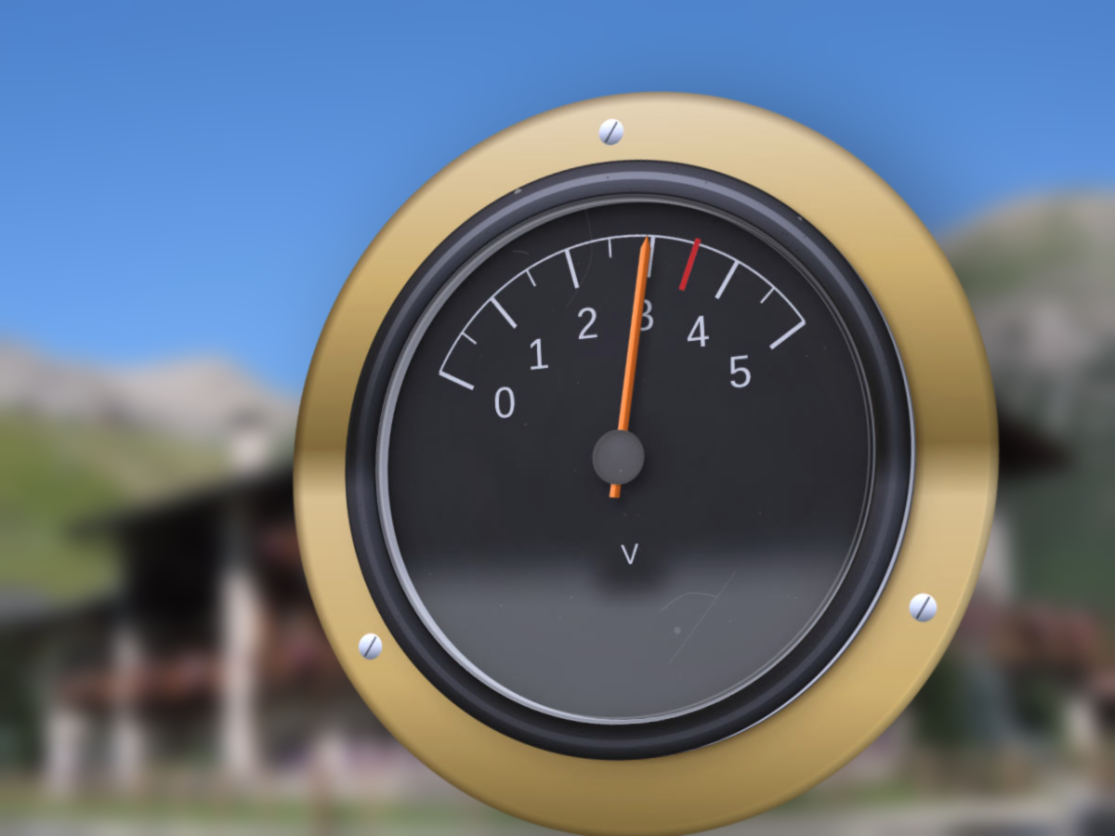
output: 3 V
